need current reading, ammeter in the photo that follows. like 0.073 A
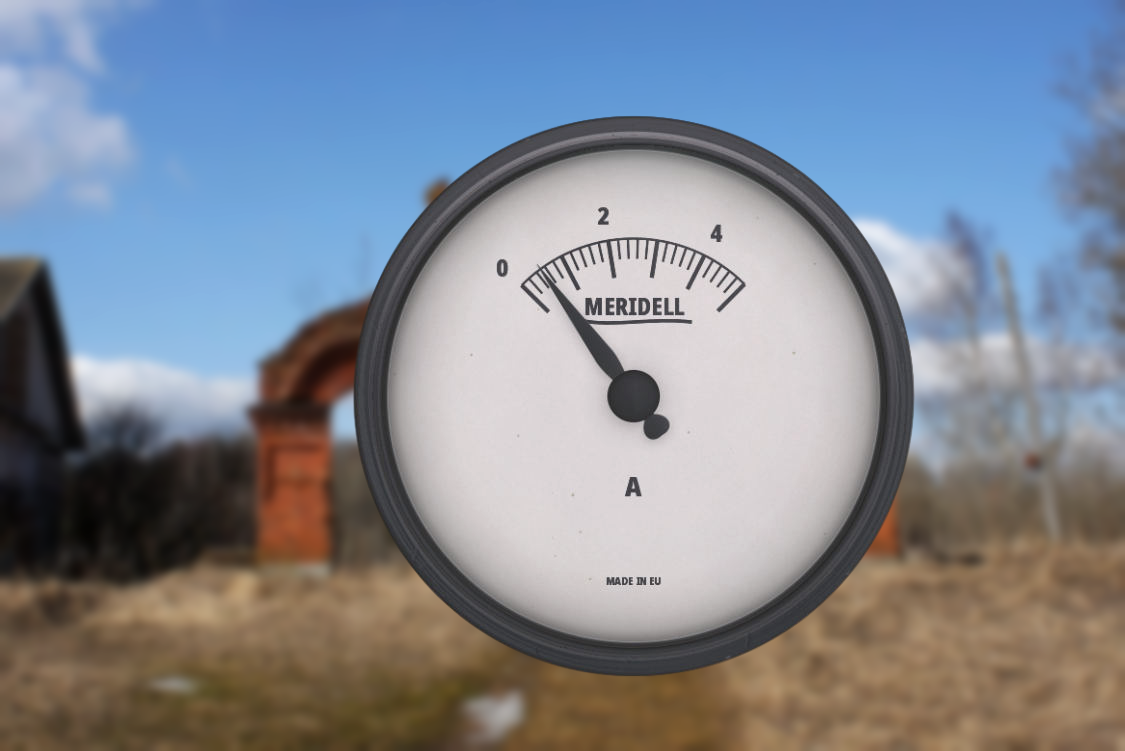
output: 0.5 A
